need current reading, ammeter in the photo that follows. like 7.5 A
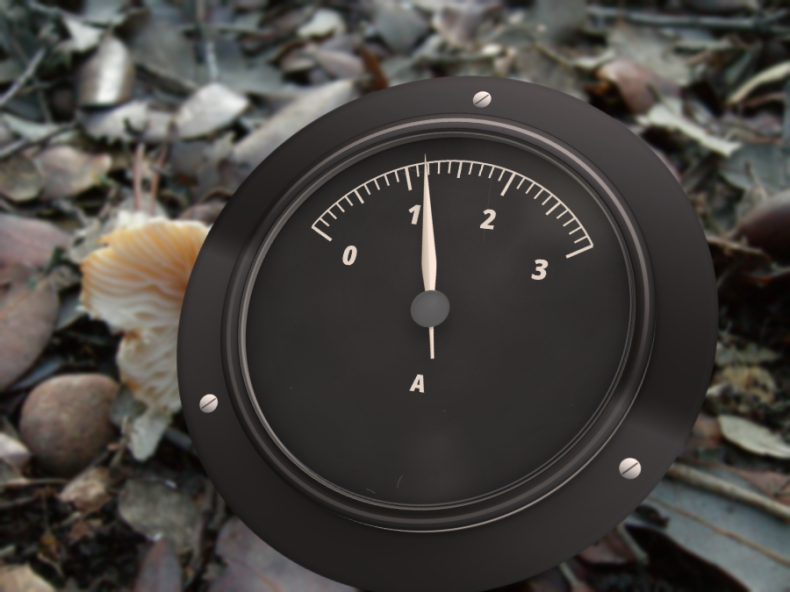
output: 1.2 A
